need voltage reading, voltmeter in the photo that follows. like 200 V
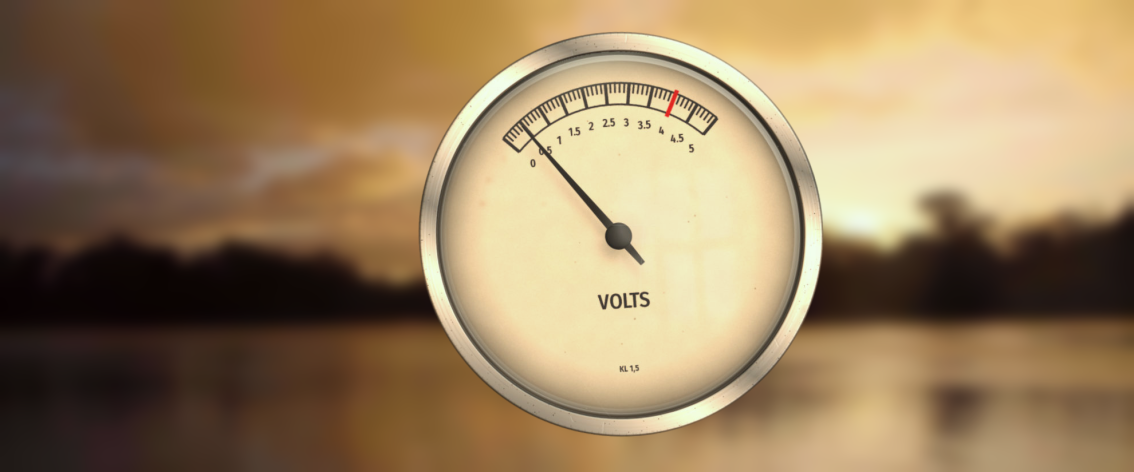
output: 0.5 V
